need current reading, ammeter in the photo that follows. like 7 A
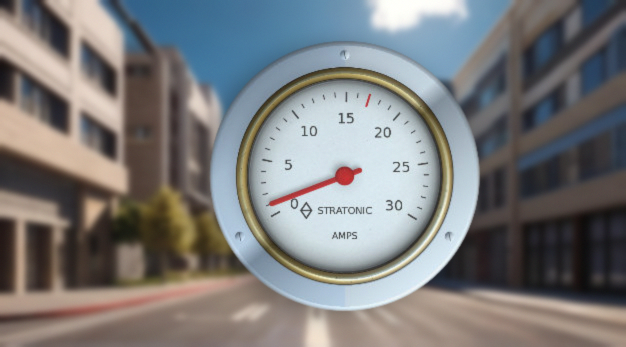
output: 1 A
